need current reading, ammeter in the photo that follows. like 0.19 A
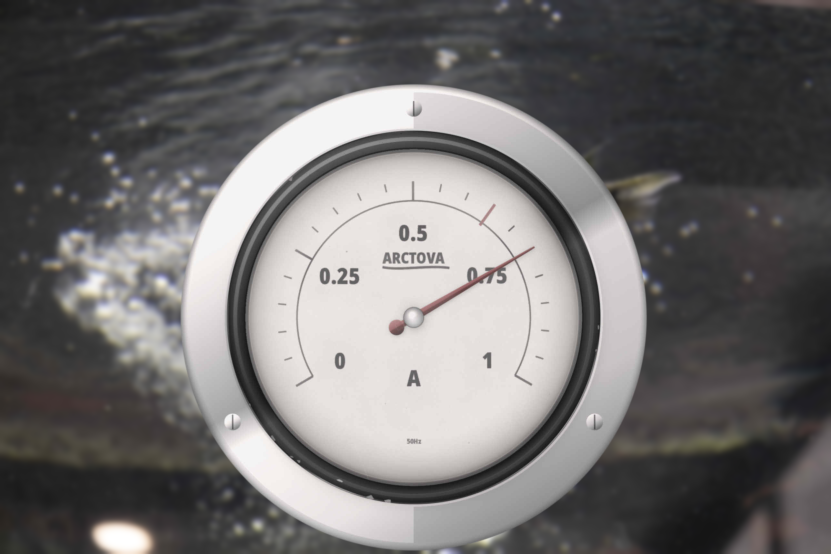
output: 0.75 A
